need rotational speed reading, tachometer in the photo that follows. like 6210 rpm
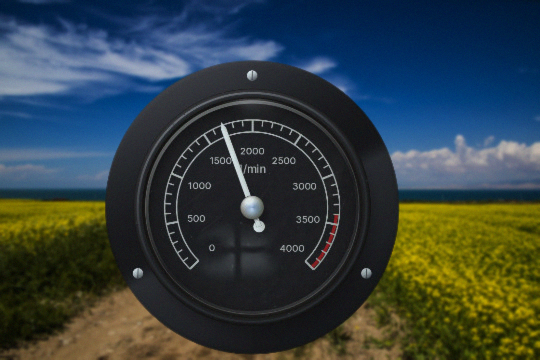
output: 1700 rpm
